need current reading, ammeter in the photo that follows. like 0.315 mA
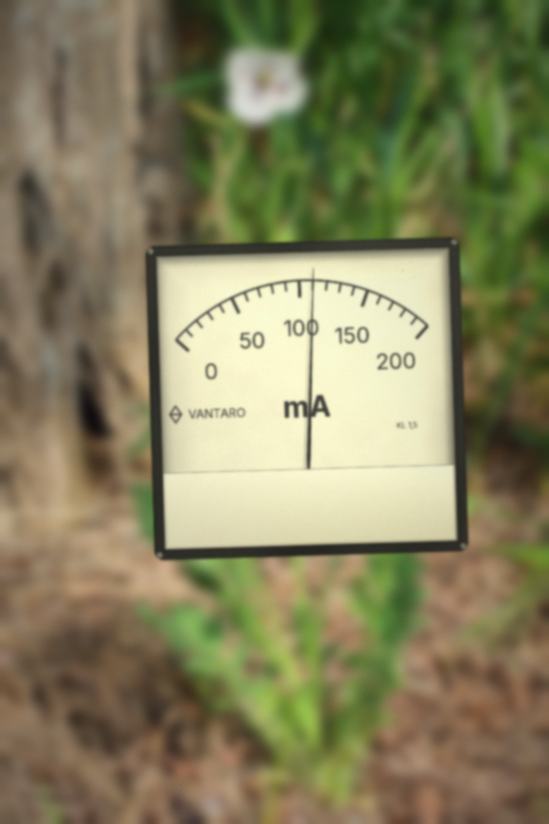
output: 110 mA
